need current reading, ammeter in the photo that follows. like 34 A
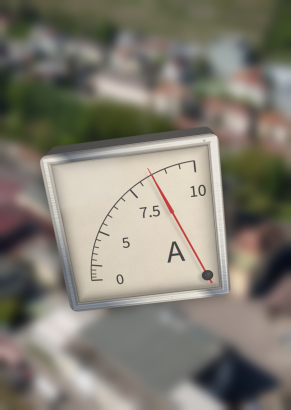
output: 8.5 A
